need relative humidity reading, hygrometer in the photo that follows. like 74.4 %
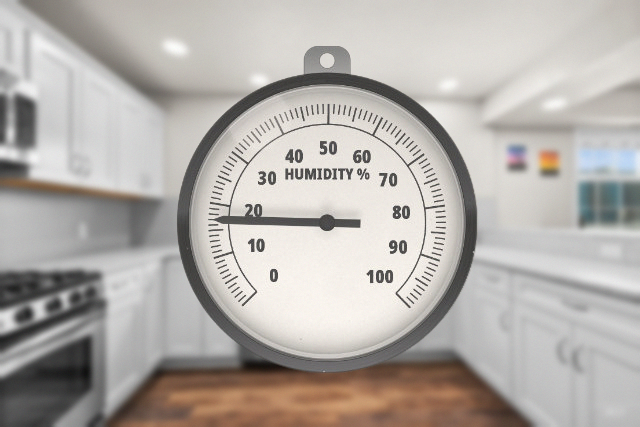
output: 17 %
